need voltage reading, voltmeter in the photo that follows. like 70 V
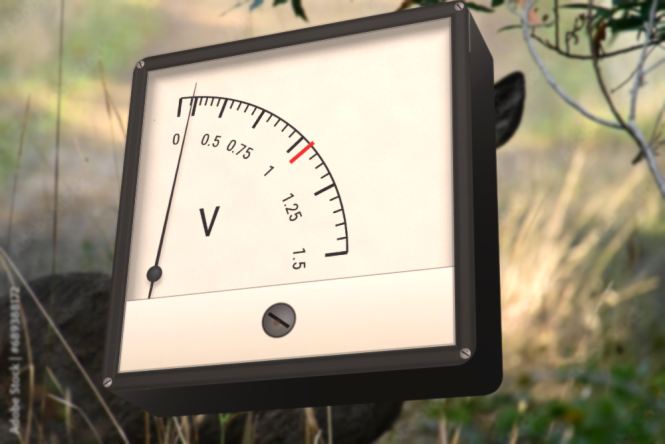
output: 0.25 V
